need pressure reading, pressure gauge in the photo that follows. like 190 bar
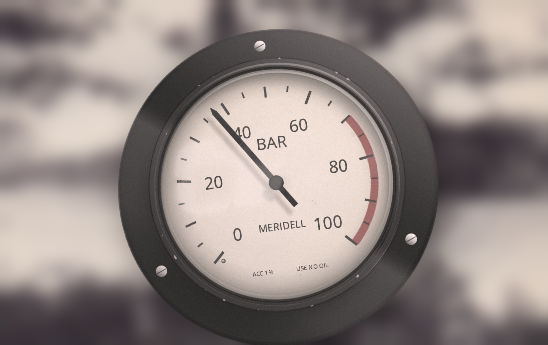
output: 37.5 bar
